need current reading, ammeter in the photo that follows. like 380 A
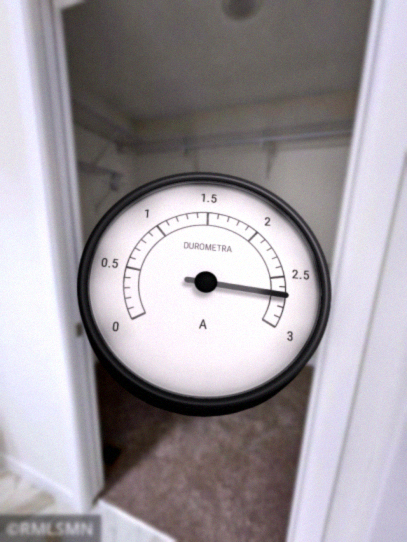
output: 2.7 A
